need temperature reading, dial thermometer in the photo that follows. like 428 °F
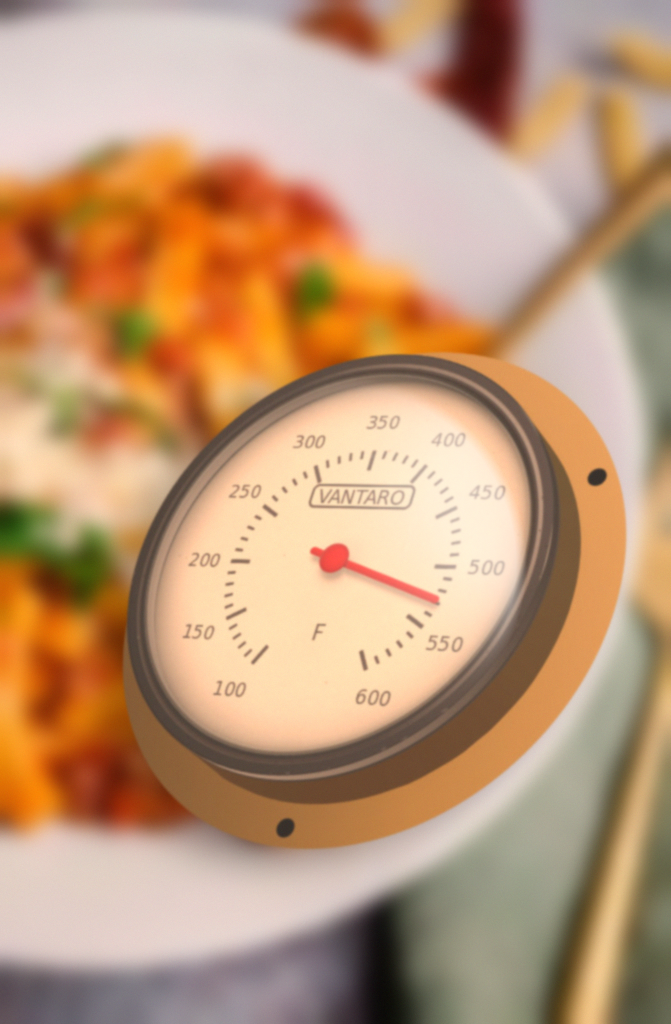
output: 530 °F
